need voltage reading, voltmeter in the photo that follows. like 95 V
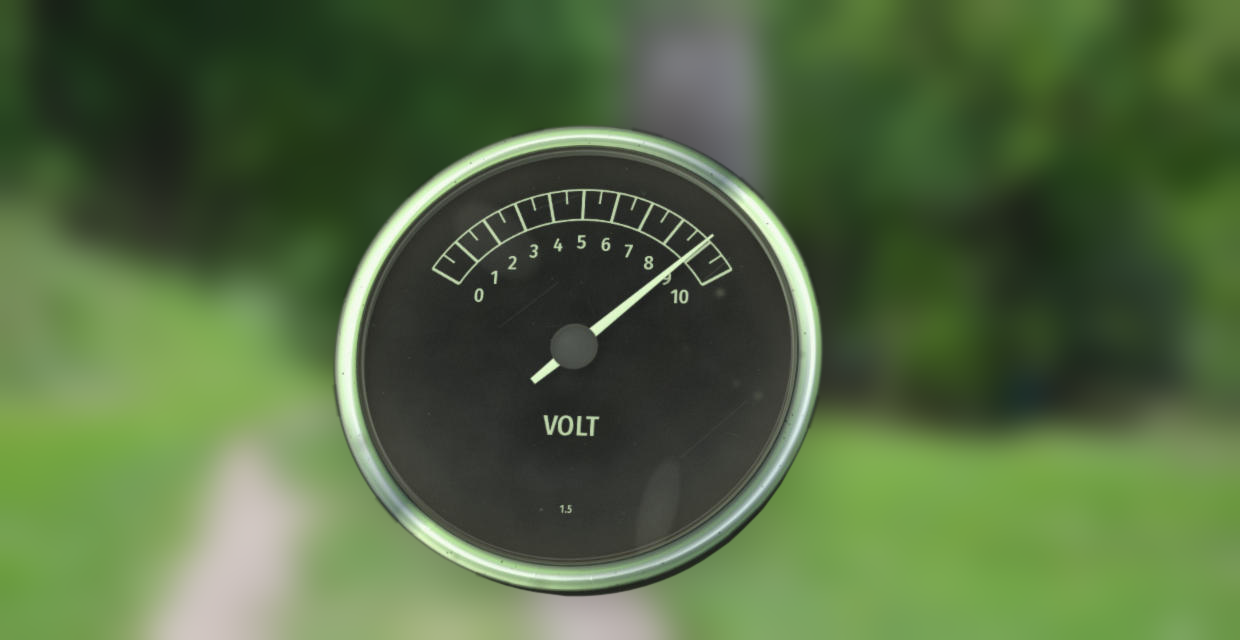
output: 9 V
